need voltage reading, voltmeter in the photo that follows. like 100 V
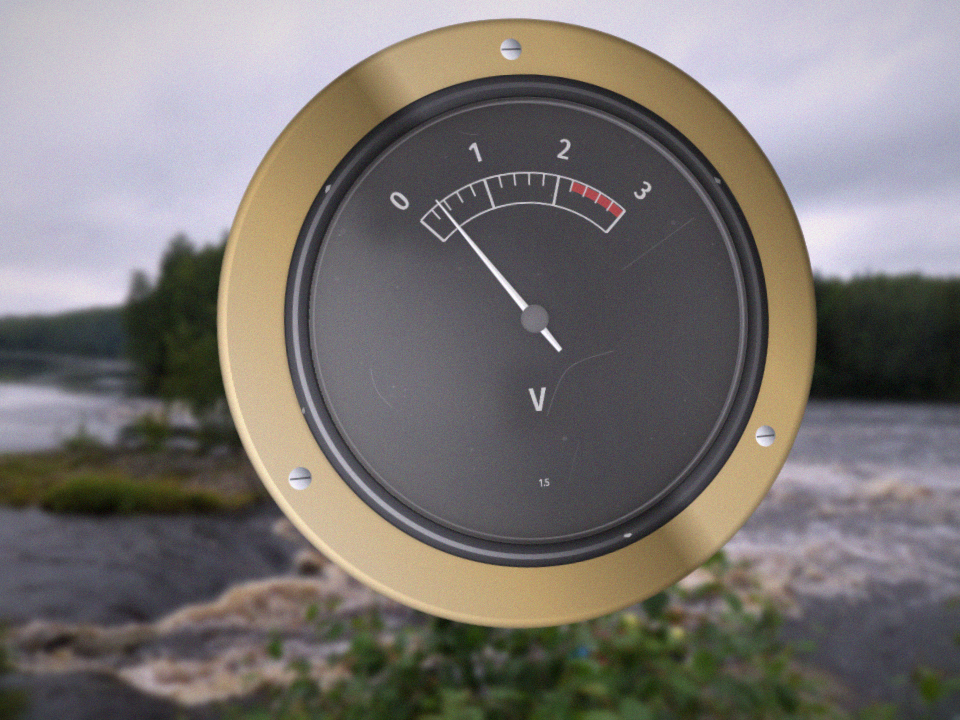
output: 0.3 V
